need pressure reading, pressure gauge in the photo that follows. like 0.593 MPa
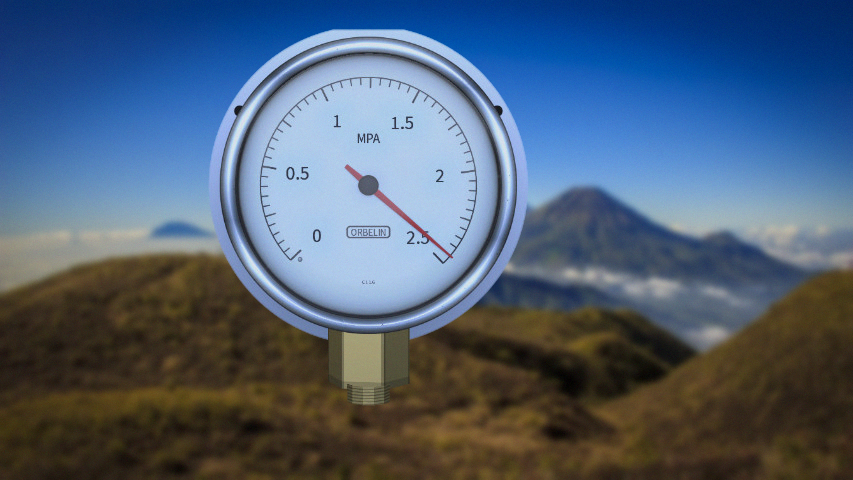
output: 2.45 MPa
